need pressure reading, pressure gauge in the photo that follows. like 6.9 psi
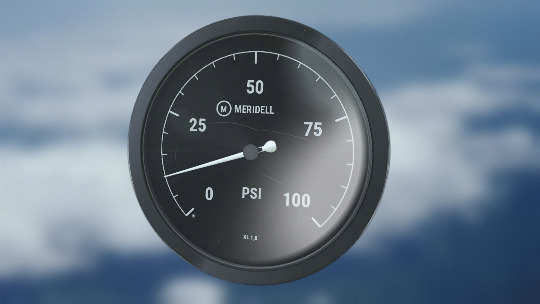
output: 10 psi
